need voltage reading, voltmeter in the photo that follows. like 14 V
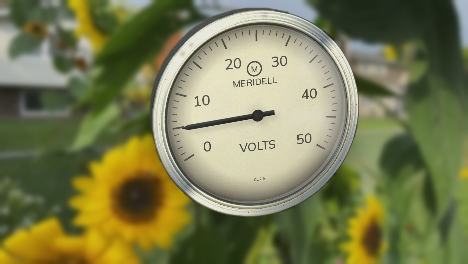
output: 5 V
